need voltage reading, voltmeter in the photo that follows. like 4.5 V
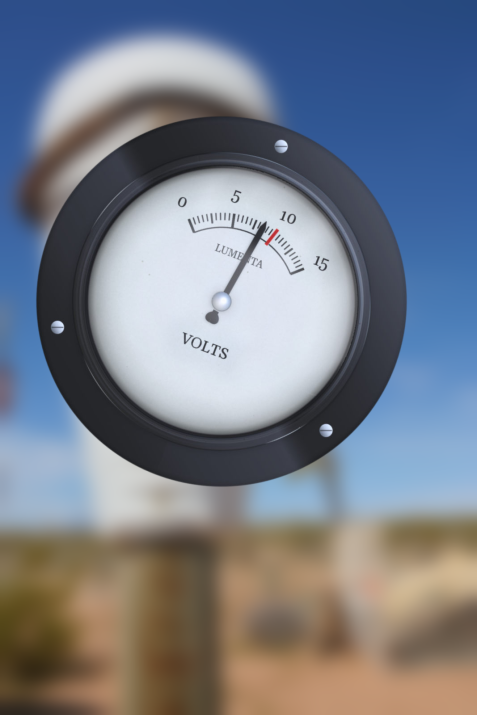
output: 8.5 V
